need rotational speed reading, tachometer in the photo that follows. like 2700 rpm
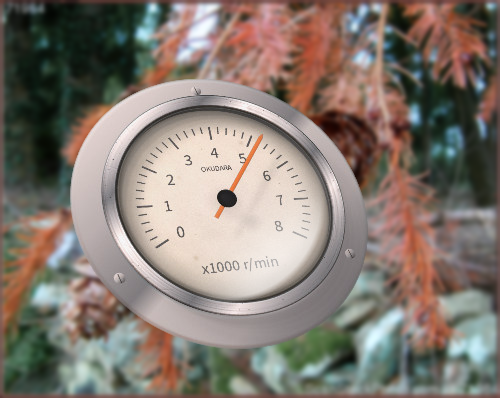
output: 5200 rpm
